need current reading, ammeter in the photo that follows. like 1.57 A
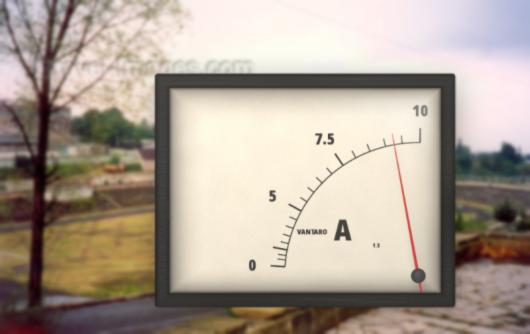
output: 9.25 A
